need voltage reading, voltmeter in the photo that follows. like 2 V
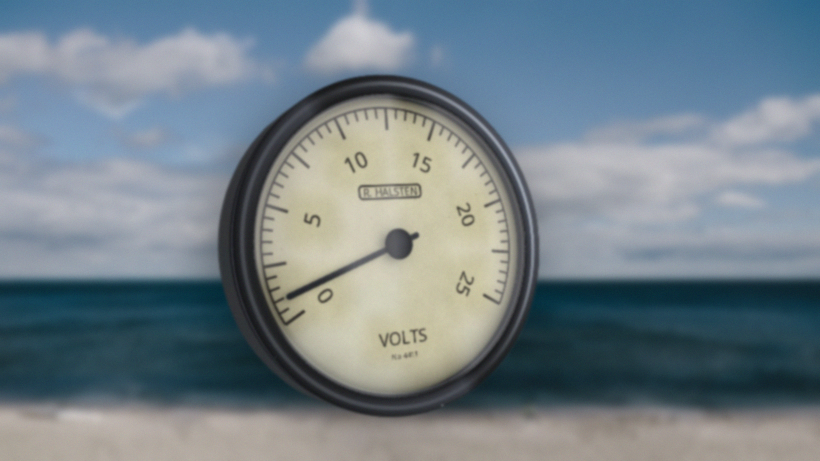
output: 1 V
